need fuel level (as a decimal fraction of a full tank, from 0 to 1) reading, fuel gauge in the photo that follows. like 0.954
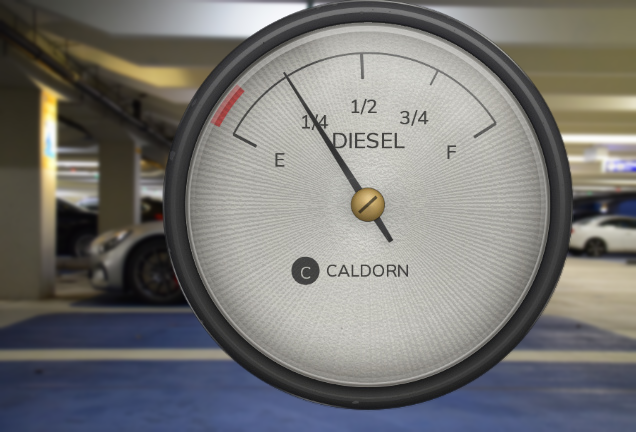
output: 0.25
